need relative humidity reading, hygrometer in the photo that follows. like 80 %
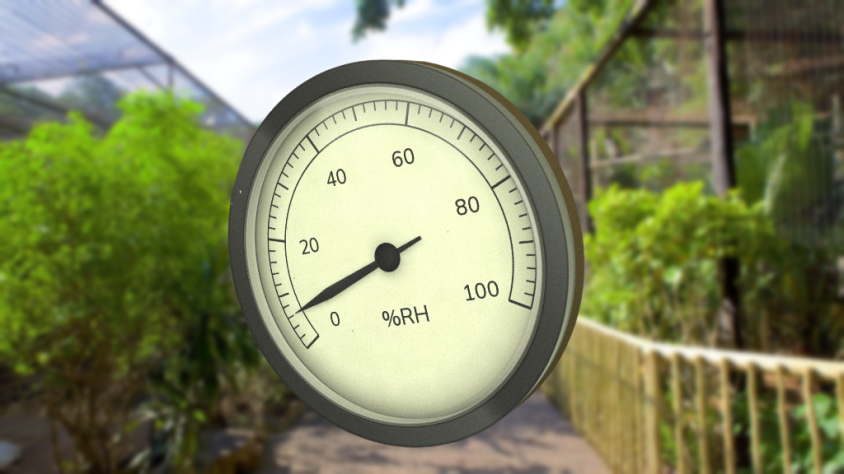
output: 6 %
